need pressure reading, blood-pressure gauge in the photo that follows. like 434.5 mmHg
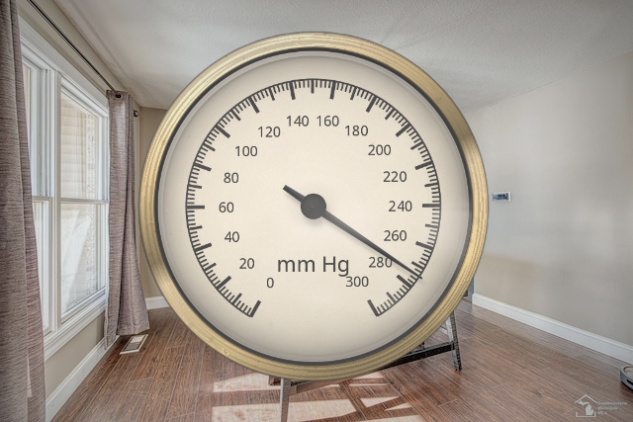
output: 274 mmHg
